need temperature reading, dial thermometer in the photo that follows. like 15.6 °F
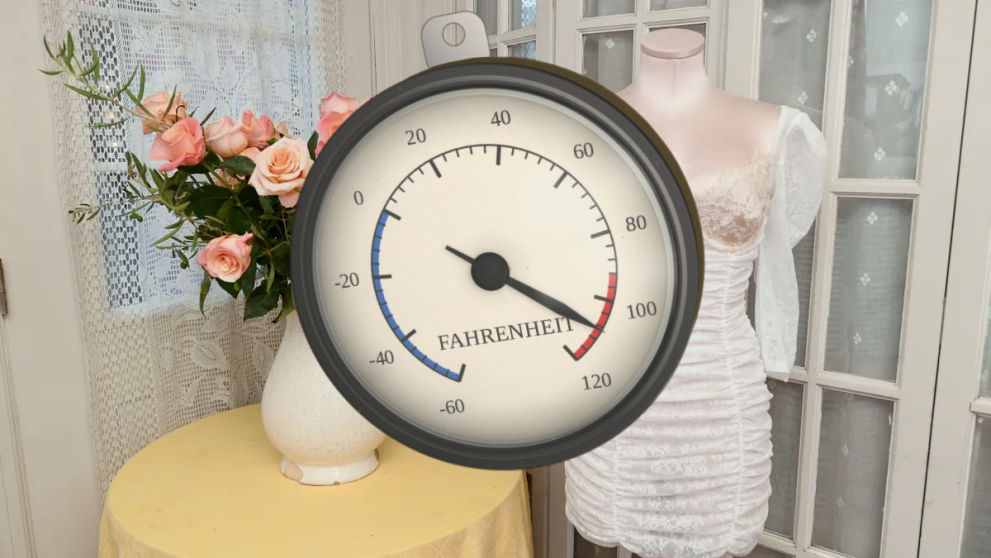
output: 108 °F
